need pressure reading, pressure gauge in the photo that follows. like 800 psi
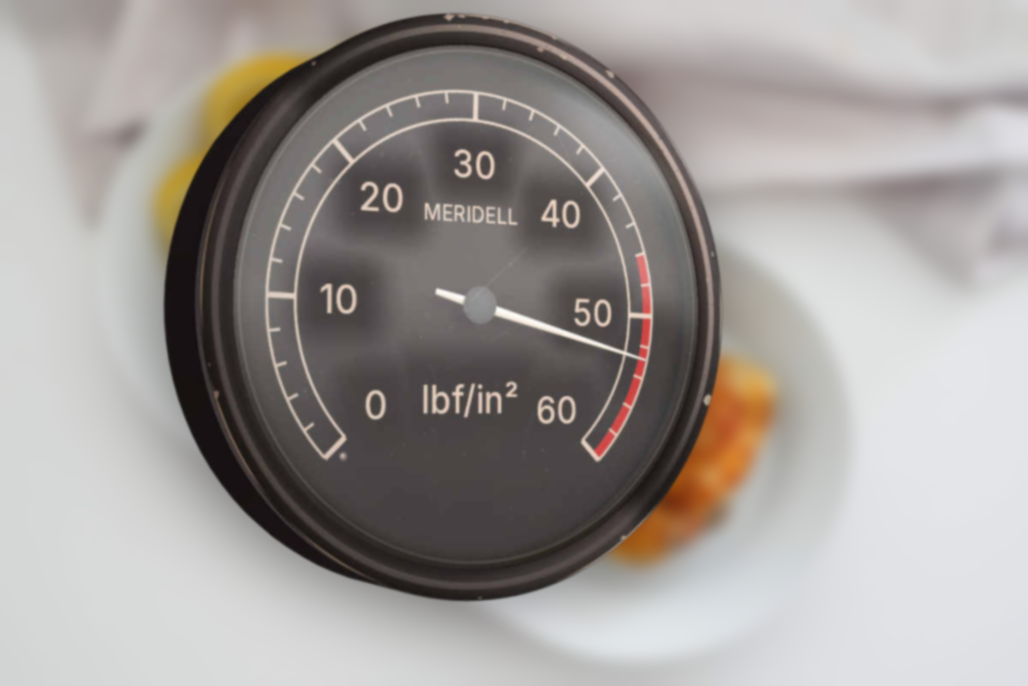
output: 53 psi
